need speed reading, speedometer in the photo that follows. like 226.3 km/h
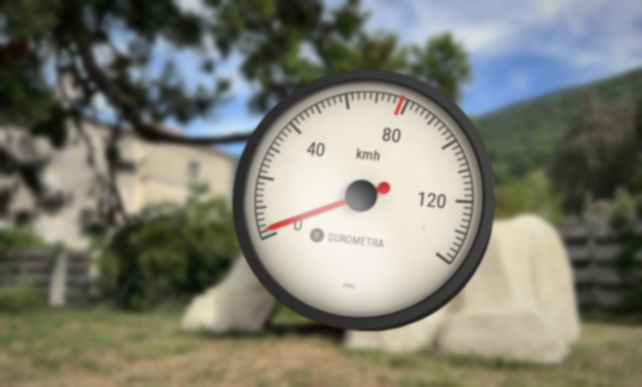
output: 2 km/h
